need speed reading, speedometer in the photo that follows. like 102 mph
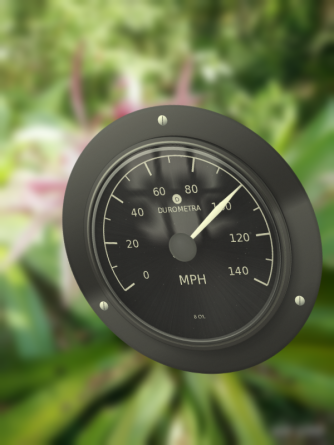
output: 100 mph
